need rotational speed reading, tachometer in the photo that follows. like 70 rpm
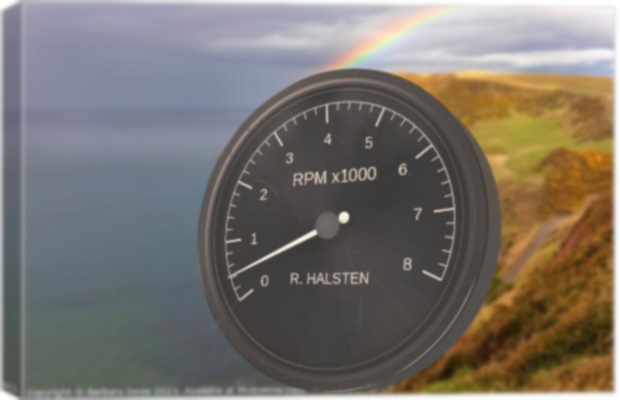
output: 400 rpm
